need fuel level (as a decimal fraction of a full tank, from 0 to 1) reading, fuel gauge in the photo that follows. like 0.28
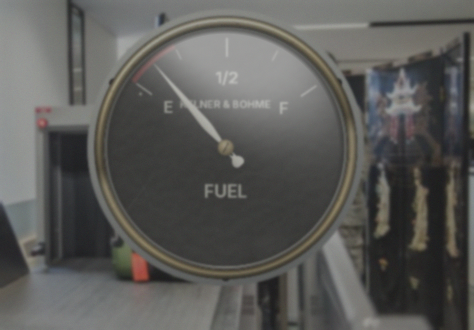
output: 0.125
